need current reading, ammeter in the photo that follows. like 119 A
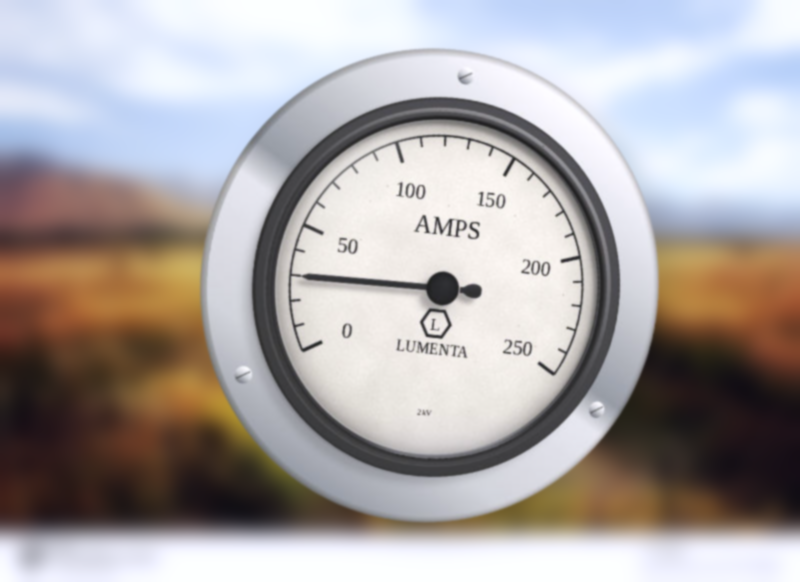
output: 30 A
